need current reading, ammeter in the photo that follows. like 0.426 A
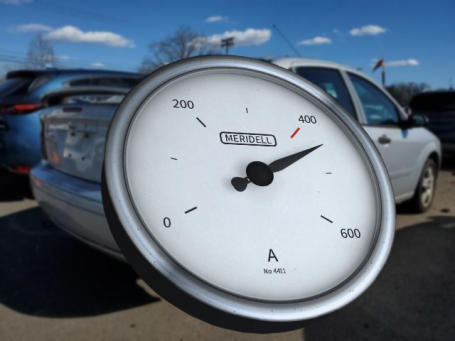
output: 450 A
